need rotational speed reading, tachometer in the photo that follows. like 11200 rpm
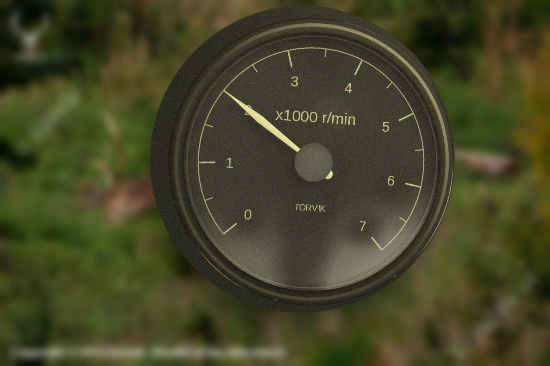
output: 2000 rpm
